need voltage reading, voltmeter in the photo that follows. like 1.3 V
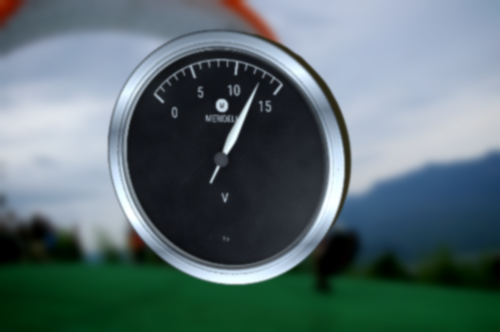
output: 13 V
